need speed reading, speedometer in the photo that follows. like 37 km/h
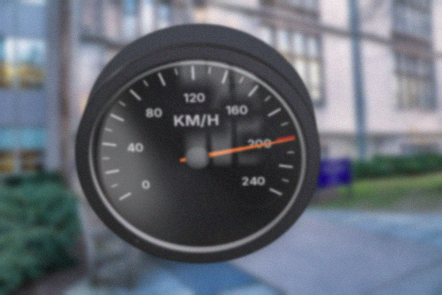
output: 200 km/h
